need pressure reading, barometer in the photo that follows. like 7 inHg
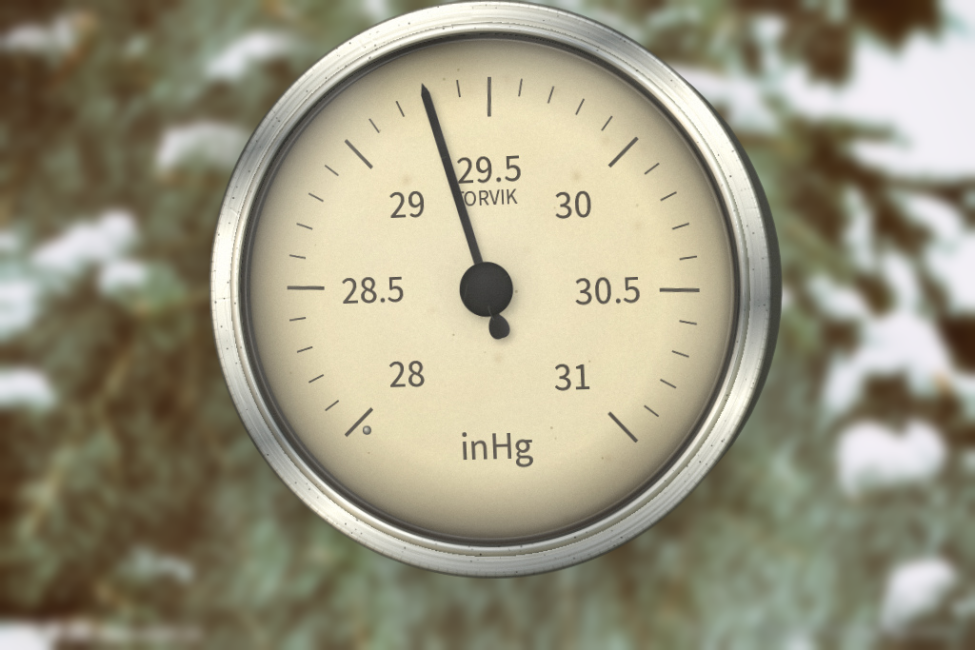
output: 29.3 inHg
